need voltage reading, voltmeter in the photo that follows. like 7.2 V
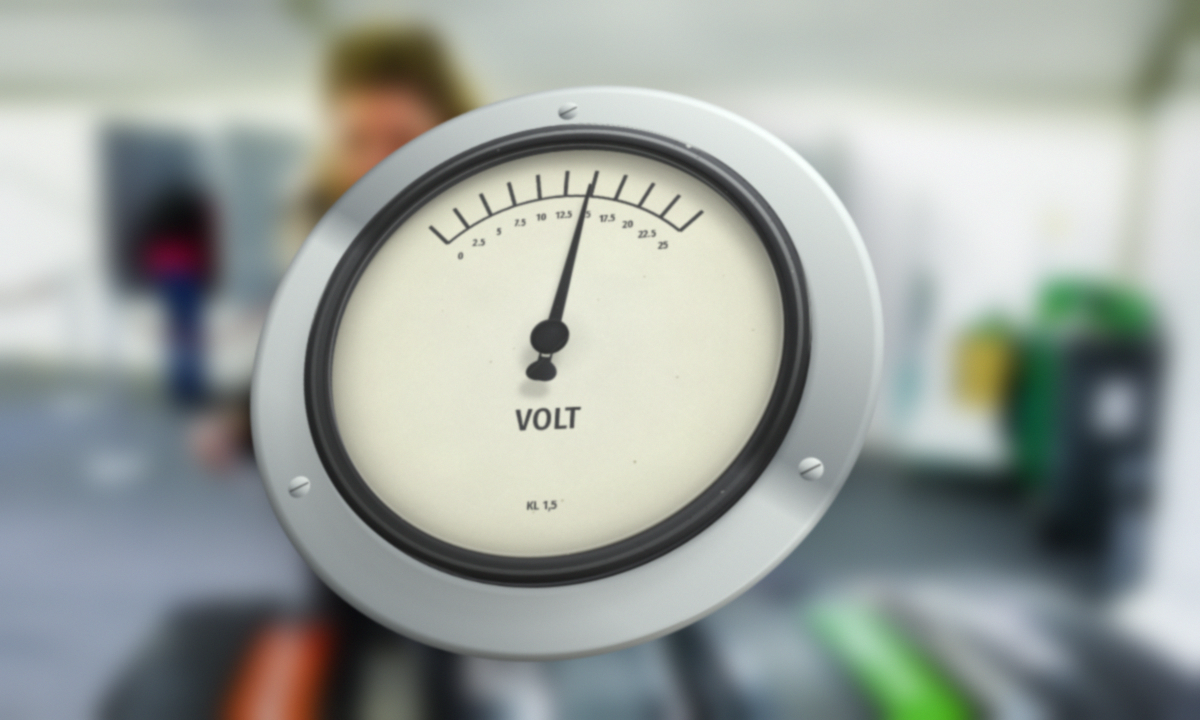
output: 15 V
